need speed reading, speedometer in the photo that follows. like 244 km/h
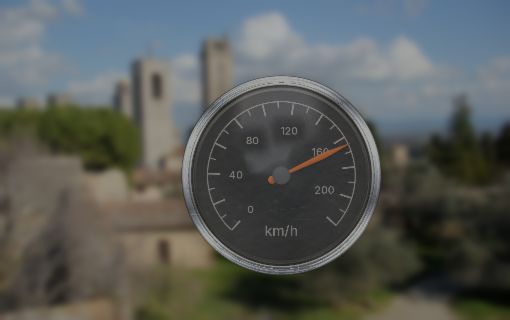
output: 165 km/h
